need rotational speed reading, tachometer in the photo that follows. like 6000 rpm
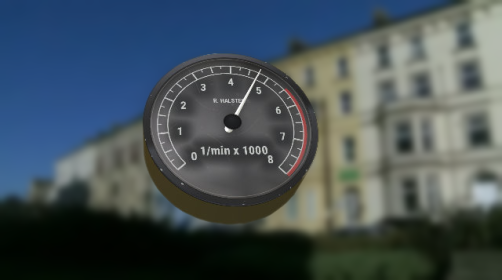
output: 4750 rpm
